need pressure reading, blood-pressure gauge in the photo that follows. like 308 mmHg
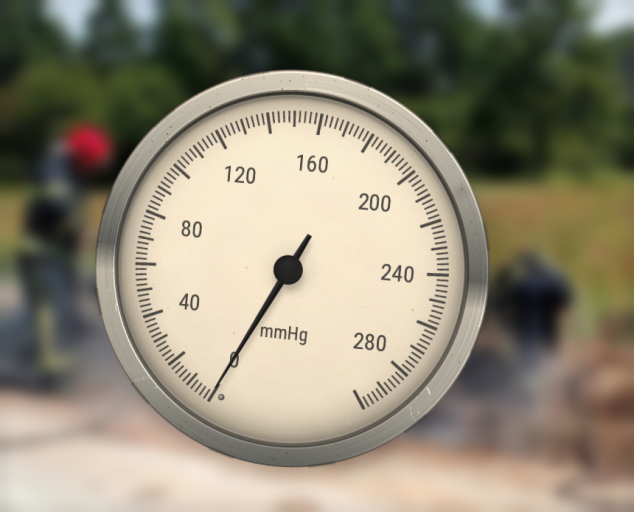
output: 0 mmHg
